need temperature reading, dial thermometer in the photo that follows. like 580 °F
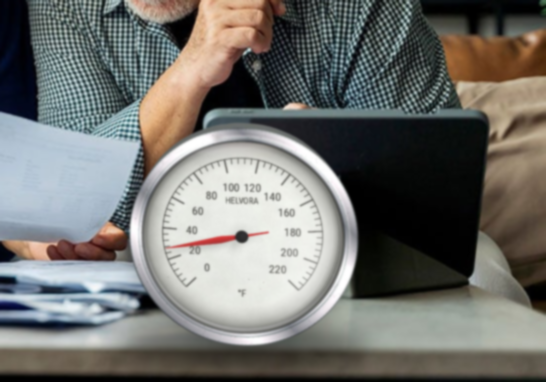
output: 28 °F
